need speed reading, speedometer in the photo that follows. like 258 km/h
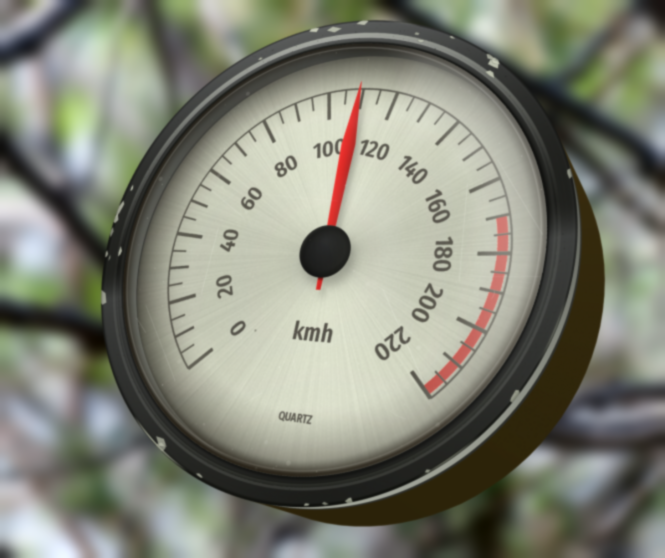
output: 110 km/h
